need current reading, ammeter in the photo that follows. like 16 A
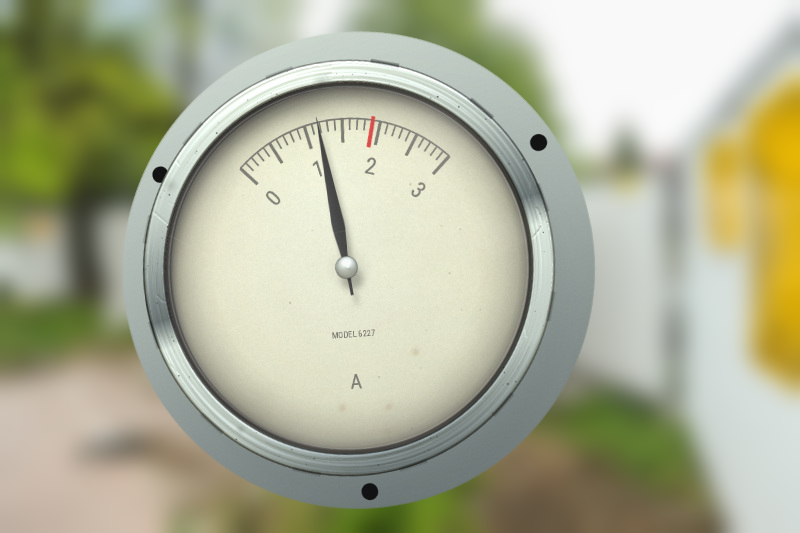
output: 1.2 A
